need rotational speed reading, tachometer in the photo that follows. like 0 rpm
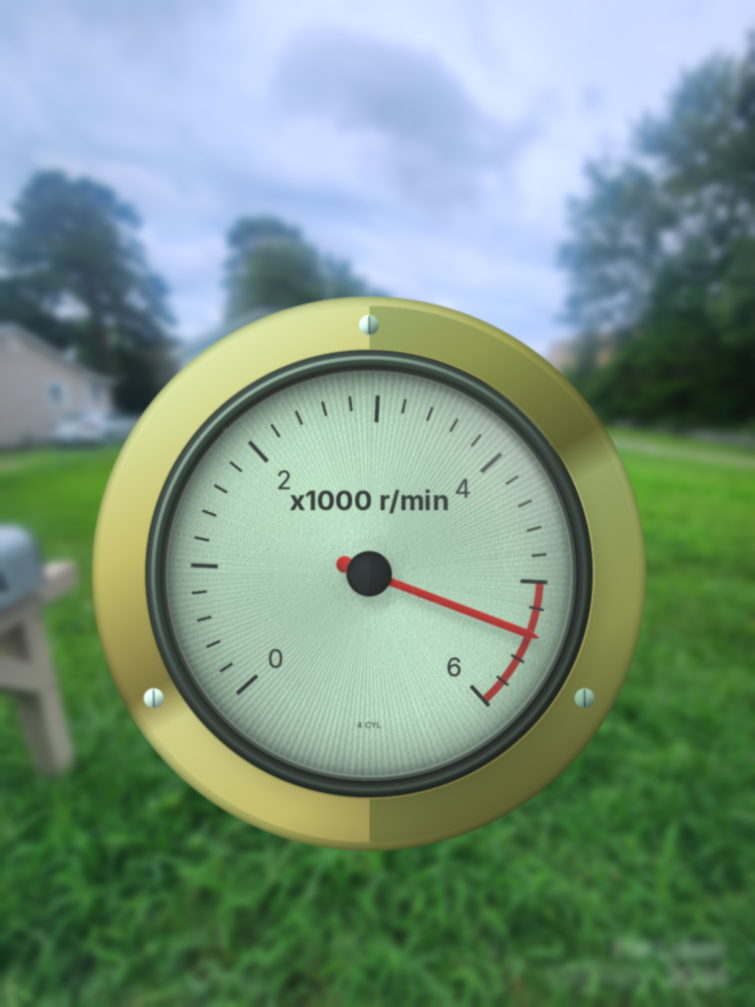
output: 5400 rpm
